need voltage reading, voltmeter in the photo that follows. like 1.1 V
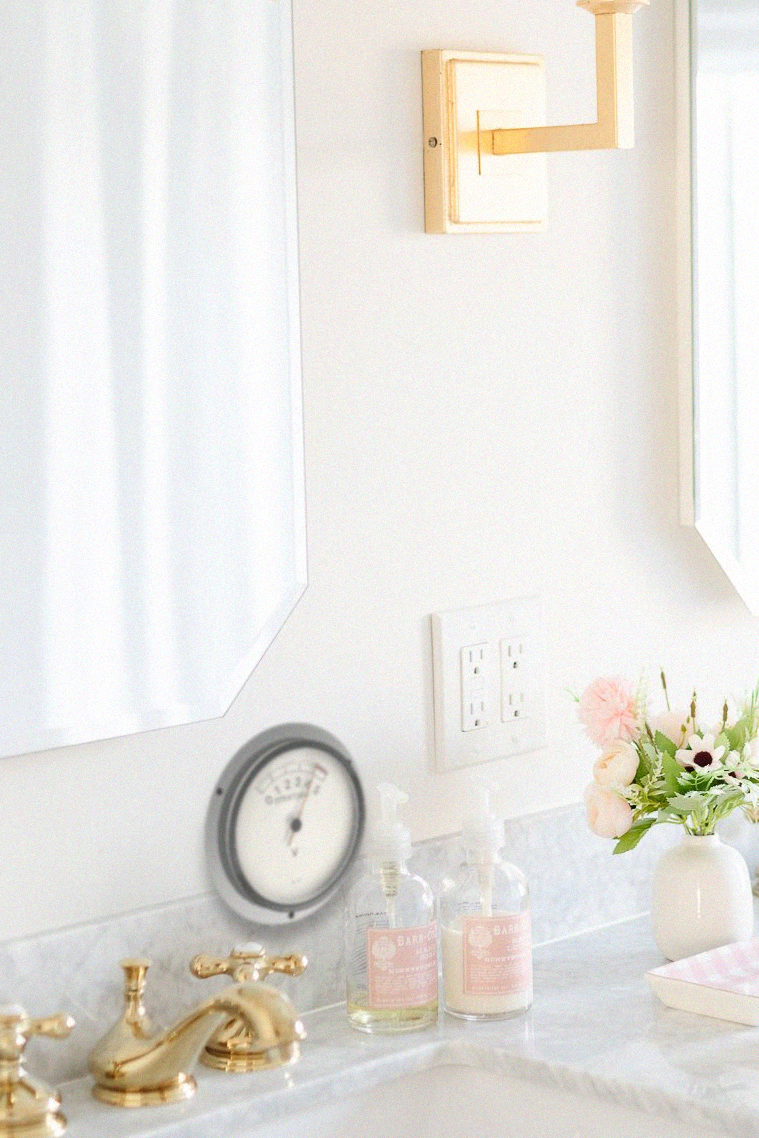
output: 4 V
